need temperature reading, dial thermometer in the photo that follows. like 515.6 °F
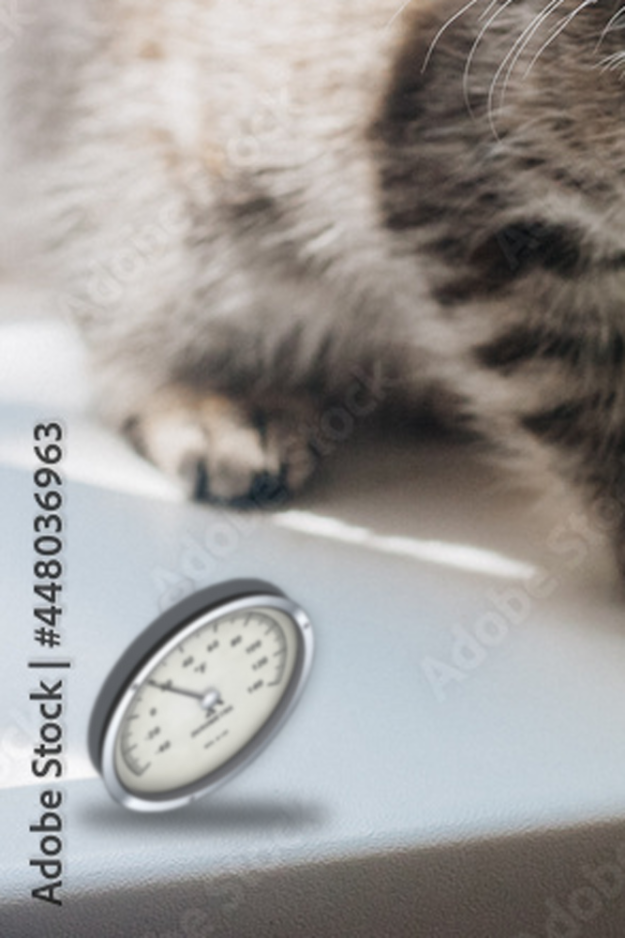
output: 20 °F
